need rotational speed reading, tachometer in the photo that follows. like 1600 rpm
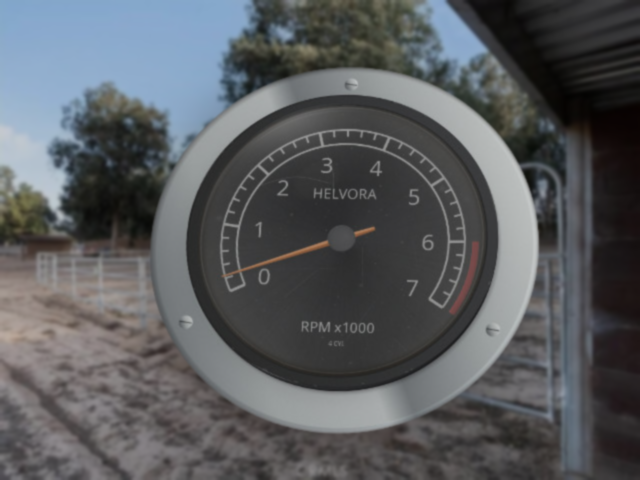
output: 200 rpm
